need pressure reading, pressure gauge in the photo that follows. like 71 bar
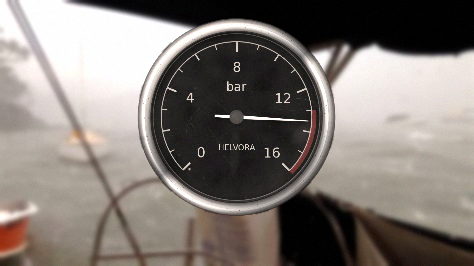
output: 13.5 bar
